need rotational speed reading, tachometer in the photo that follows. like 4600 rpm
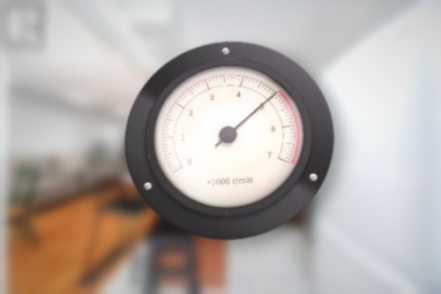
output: 5000 rpm
